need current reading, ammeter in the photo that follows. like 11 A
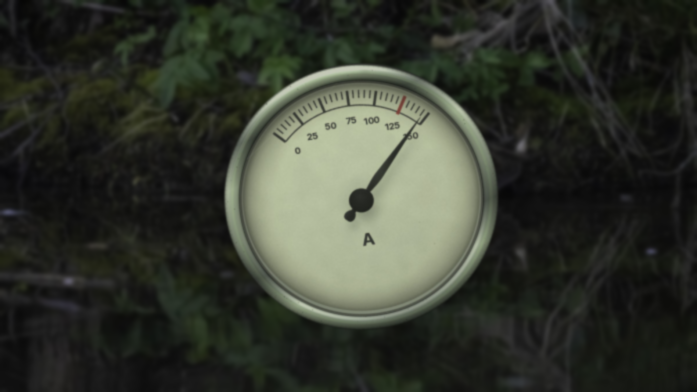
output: 145 A
